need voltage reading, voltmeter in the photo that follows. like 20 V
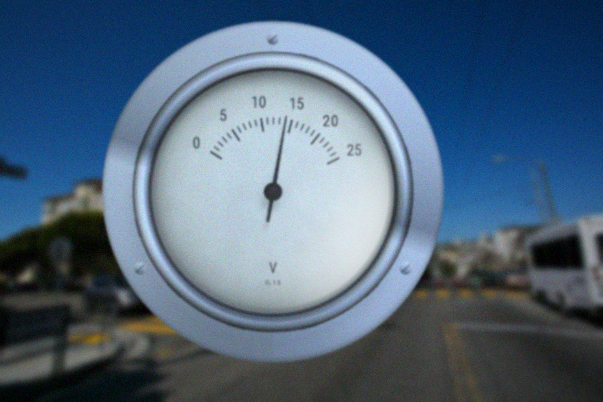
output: 14 V
